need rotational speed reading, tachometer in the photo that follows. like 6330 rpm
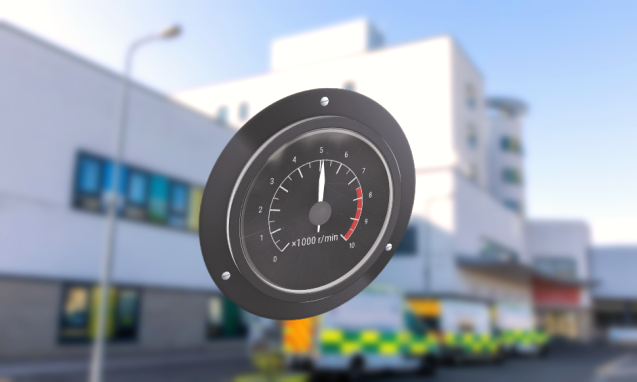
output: 5000 rpm
